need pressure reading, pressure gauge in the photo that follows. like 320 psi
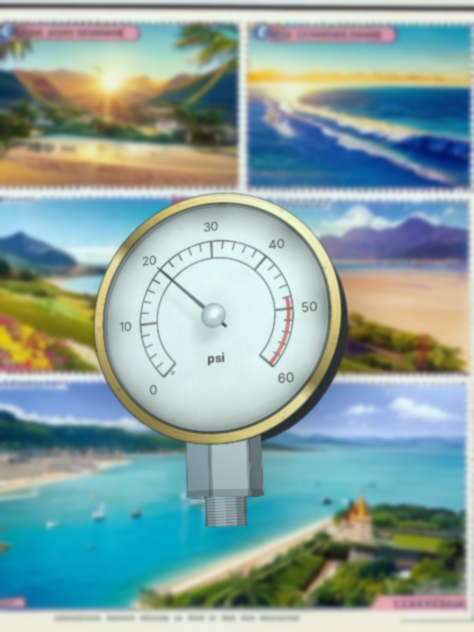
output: 20 psi
